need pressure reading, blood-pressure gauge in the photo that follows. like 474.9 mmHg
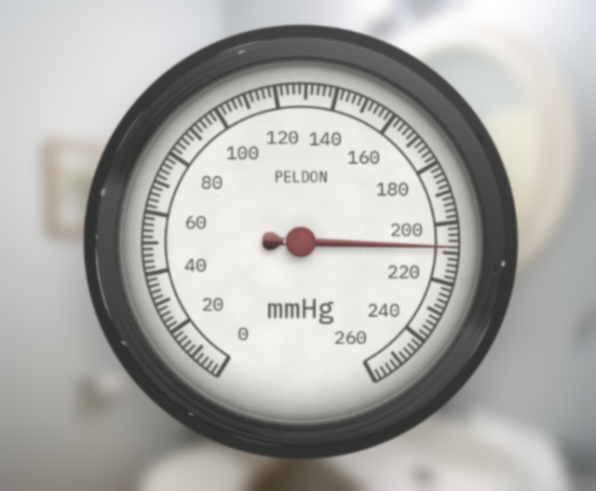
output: 208 mmHg
